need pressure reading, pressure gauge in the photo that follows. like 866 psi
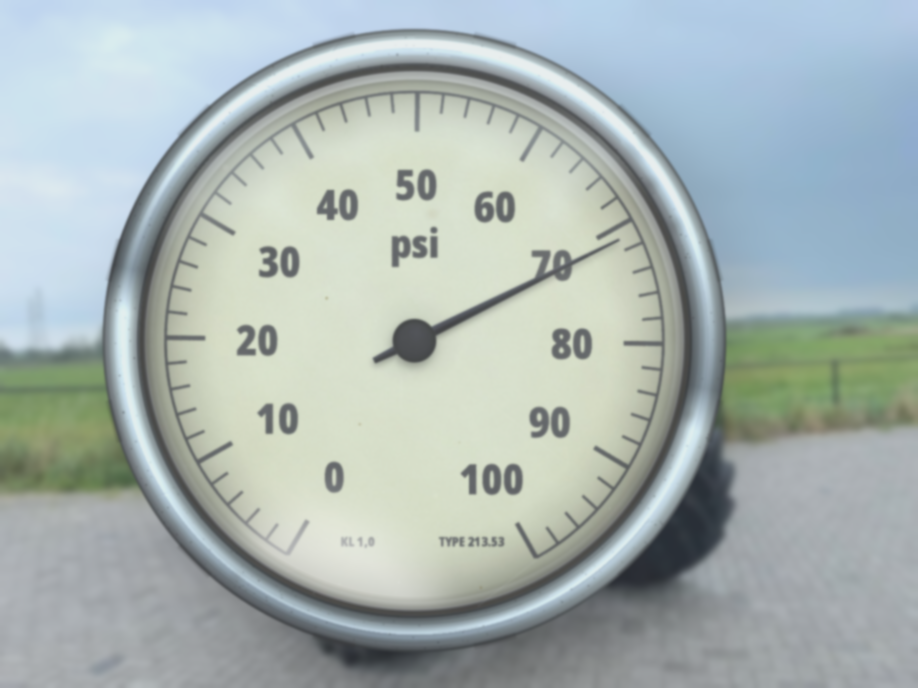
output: 71 psi
